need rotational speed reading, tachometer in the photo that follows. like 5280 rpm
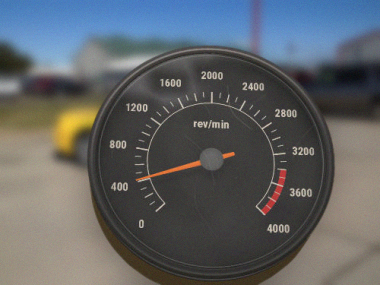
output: 400 rpm
